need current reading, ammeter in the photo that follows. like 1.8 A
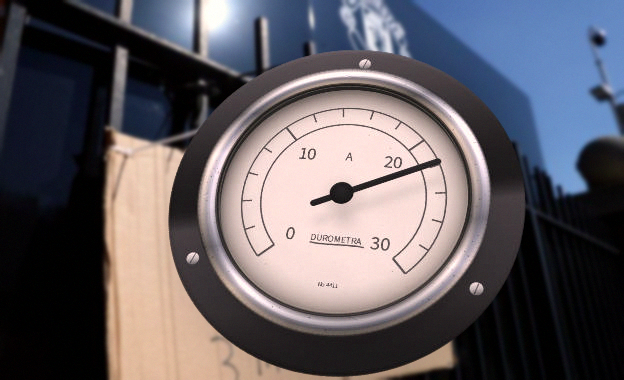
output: 22 A
